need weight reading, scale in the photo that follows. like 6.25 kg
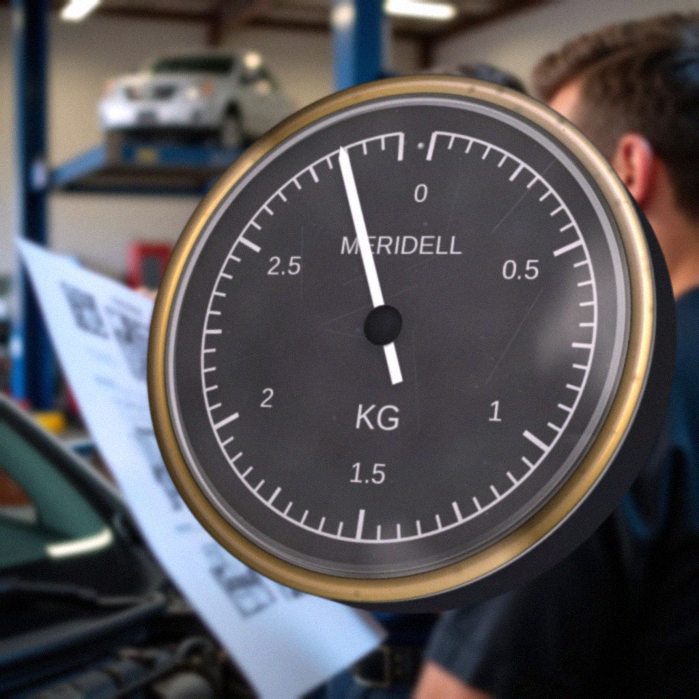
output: 2.85 kg
